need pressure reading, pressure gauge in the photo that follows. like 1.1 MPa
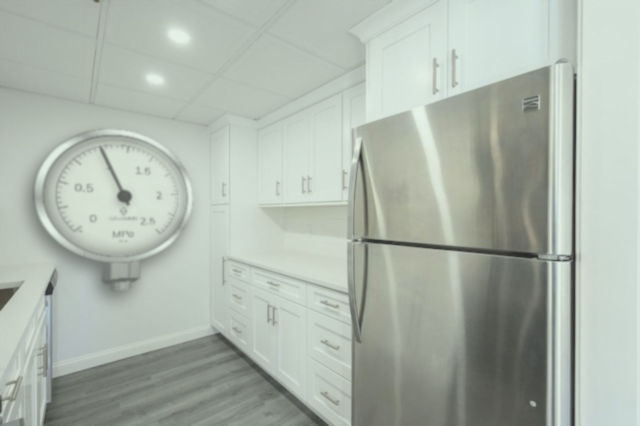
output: 1 MPa
